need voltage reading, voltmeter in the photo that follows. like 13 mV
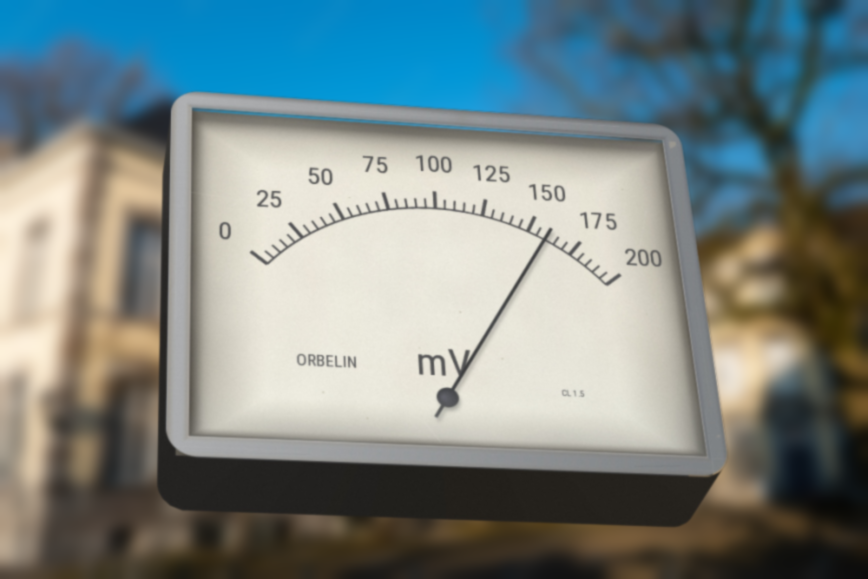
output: 160 mV
